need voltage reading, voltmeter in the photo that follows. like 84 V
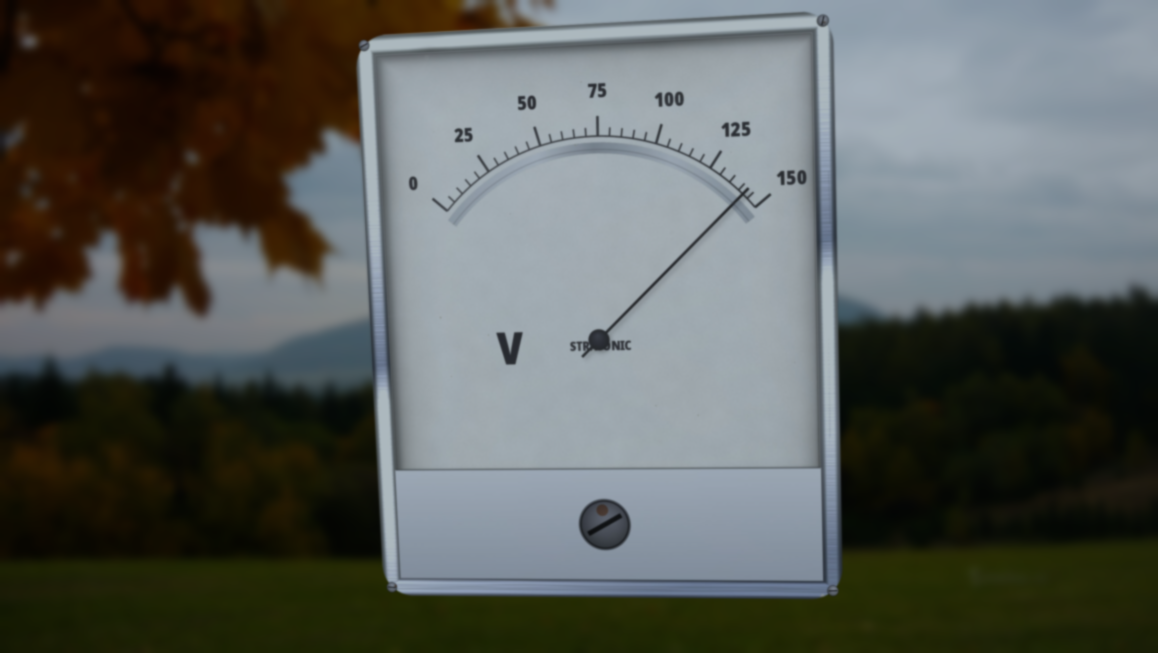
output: 142.5 V
